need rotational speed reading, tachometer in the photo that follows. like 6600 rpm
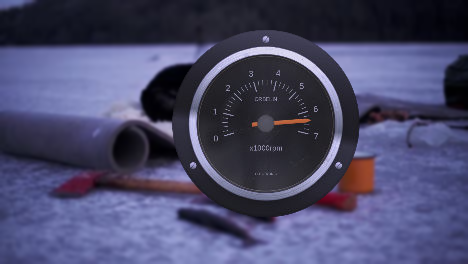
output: 6400 rpm
